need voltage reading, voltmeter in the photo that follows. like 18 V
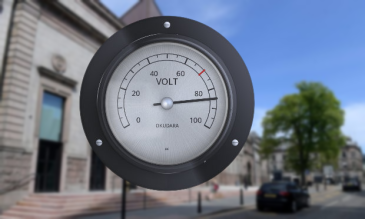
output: 85 V
